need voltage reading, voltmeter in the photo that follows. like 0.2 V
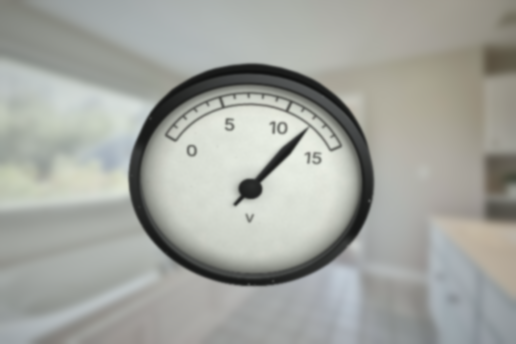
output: 12 V
